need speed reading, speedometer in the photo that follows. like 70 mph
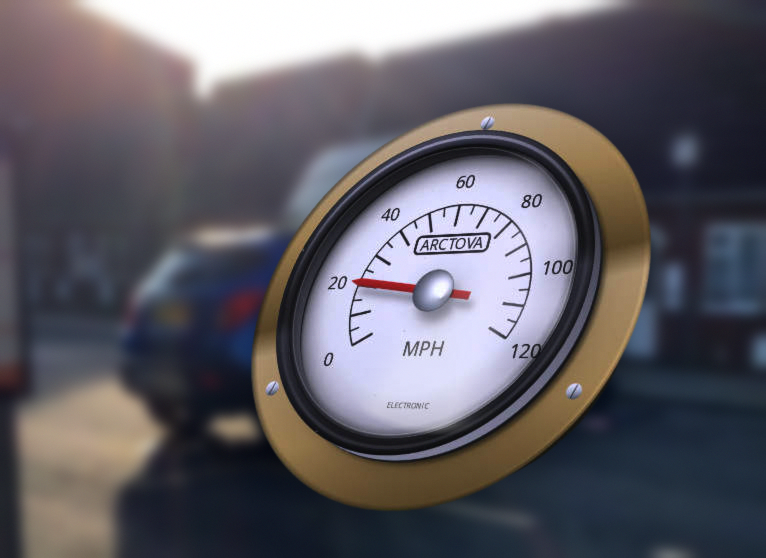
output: 20 mph
